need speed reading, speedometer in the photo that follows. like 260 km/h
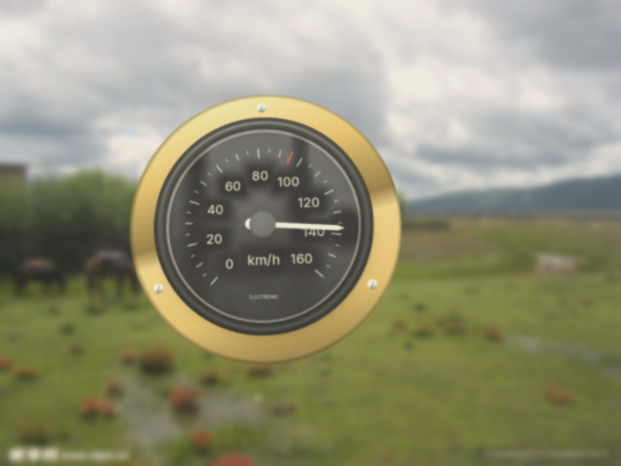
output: 137.5 km/h
